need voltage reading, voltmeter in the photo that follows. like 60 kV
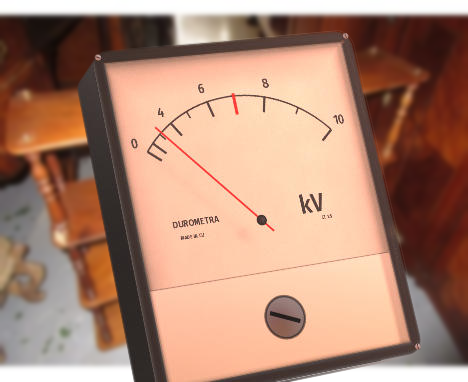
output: 3 kV
